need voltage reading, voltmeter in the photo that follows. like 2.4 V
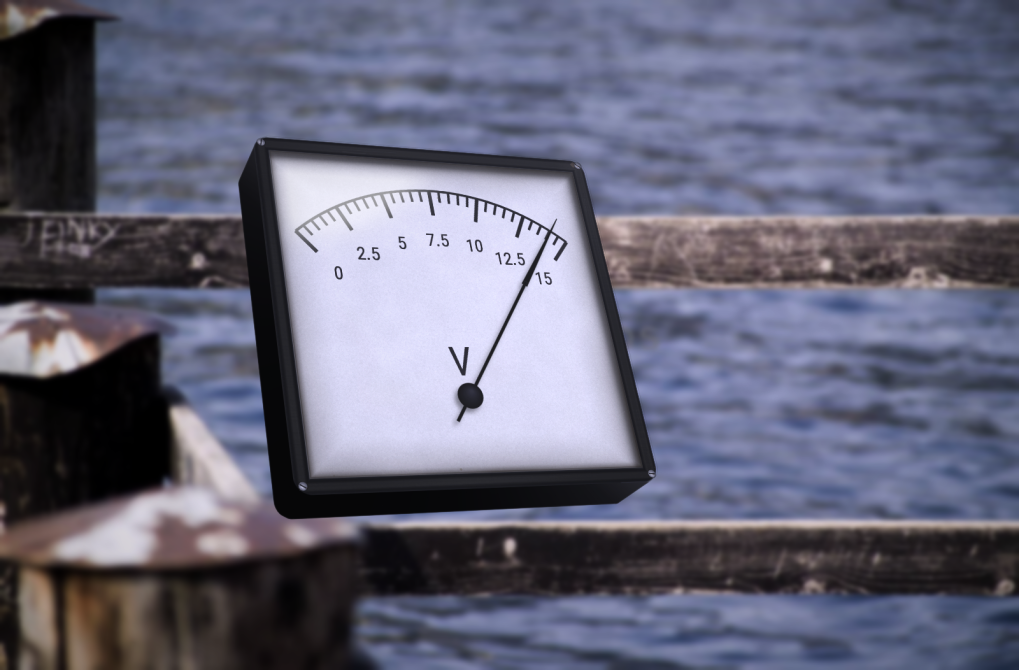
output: 14 V
